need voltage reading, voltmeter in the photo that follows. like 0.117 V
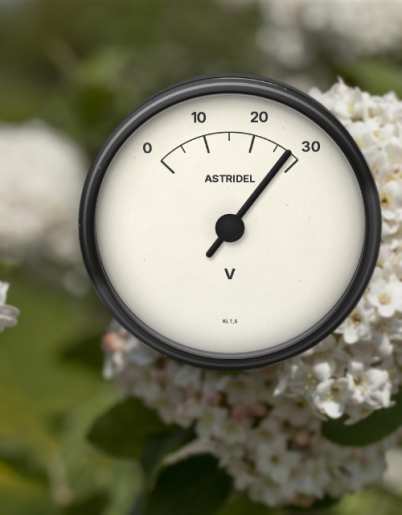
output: 27.5 V
